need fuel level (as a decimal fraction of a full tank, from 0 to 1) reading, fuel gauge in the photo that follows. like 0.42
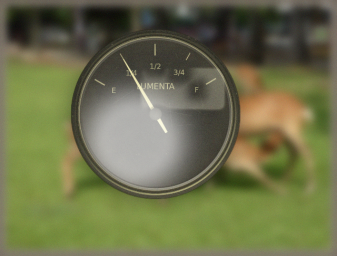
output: 0.25
